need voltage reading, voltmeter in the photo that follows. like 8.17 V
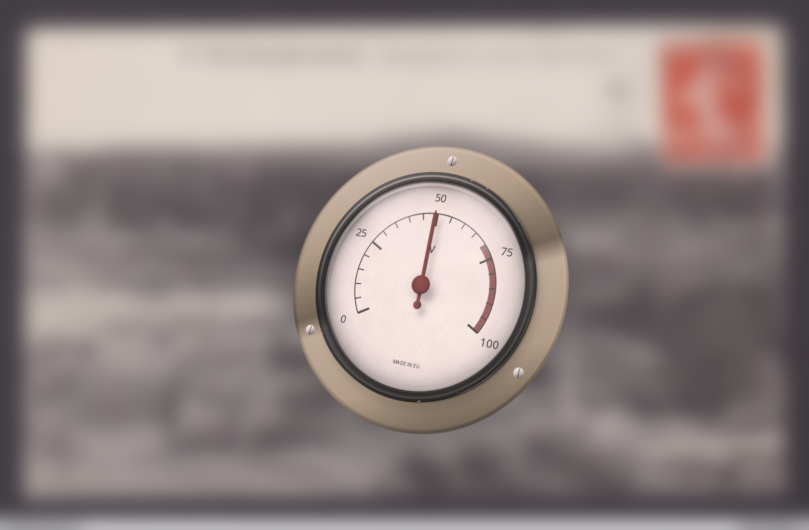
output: 50 V
